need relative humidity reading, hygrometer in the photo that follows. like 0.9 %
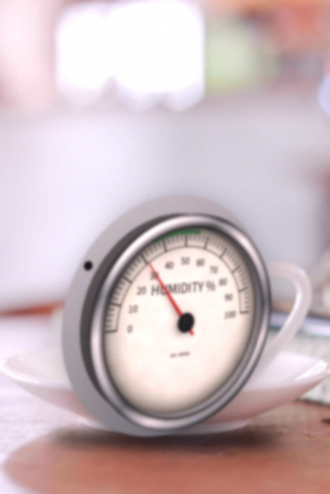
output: 30 %
